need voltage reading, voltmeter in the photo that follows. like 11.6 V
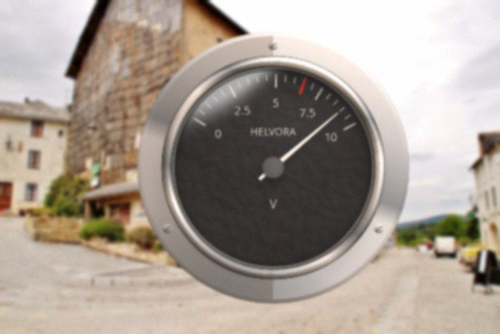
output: 9 V
